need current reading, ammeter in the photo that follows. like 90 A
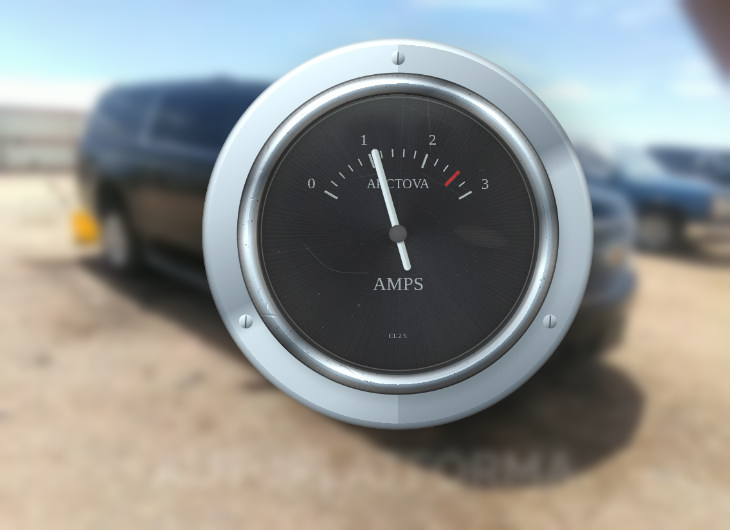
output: 1.1 A
